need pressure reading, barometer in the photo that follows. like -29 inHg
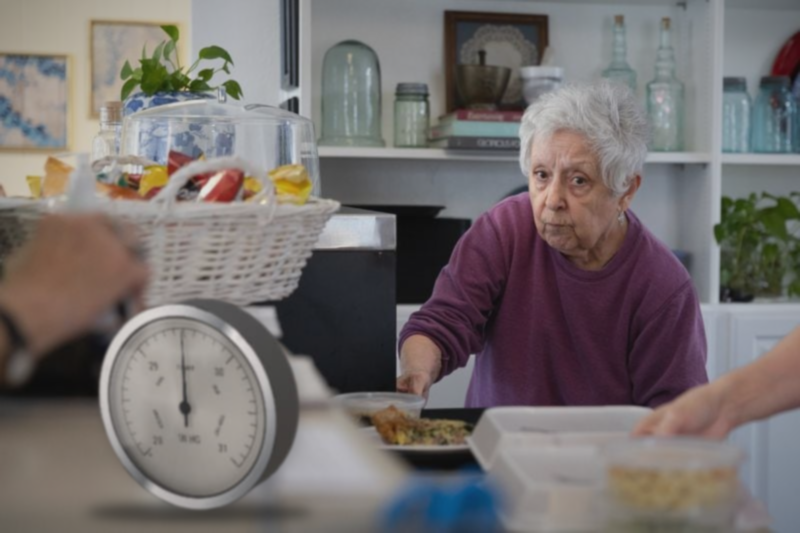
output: 29.5 inHg
